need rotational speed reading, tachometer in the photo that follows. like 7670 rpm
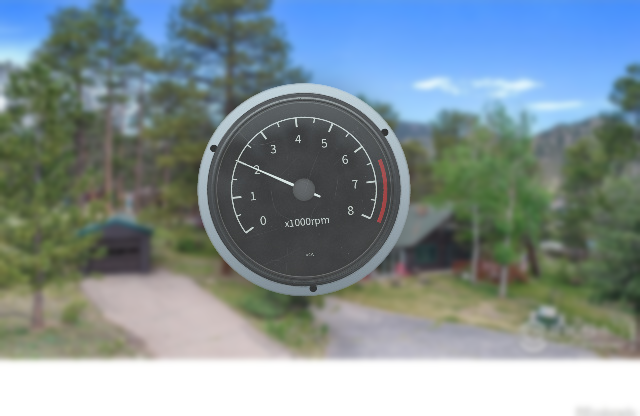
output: 2000 rpm
